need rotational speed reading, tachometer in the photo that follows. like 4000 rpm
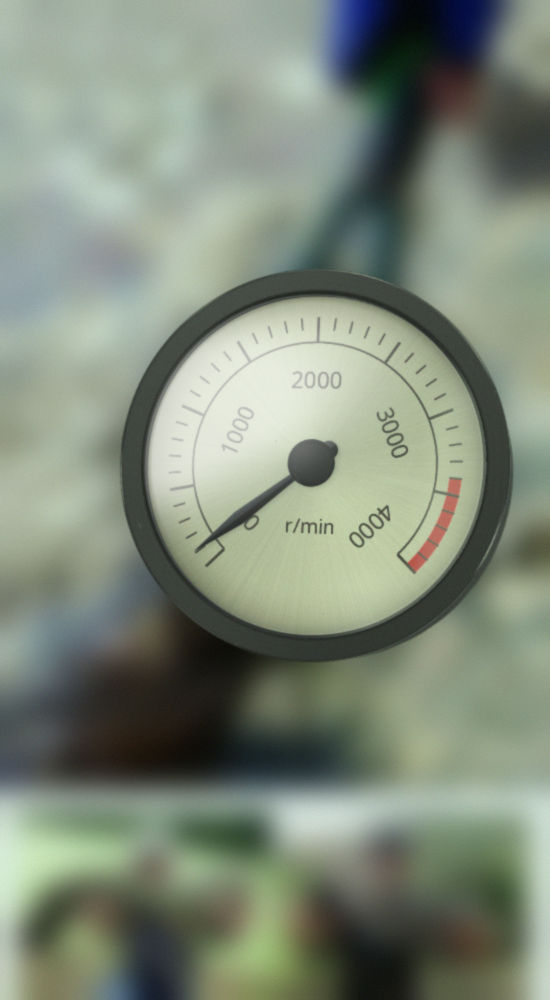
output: 100 rpm
